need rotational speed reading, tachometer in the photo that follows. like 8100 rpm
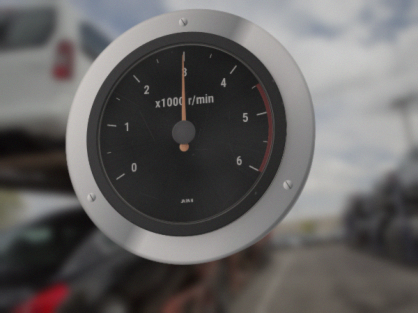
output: 3000 rpm
